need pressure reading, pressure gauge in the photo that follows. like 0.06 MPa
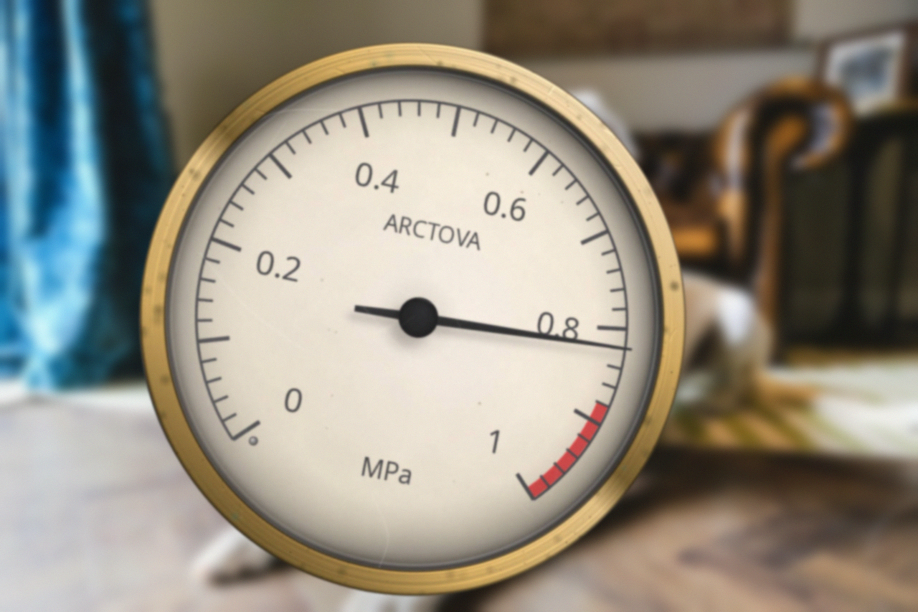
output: 0.82 MPa
